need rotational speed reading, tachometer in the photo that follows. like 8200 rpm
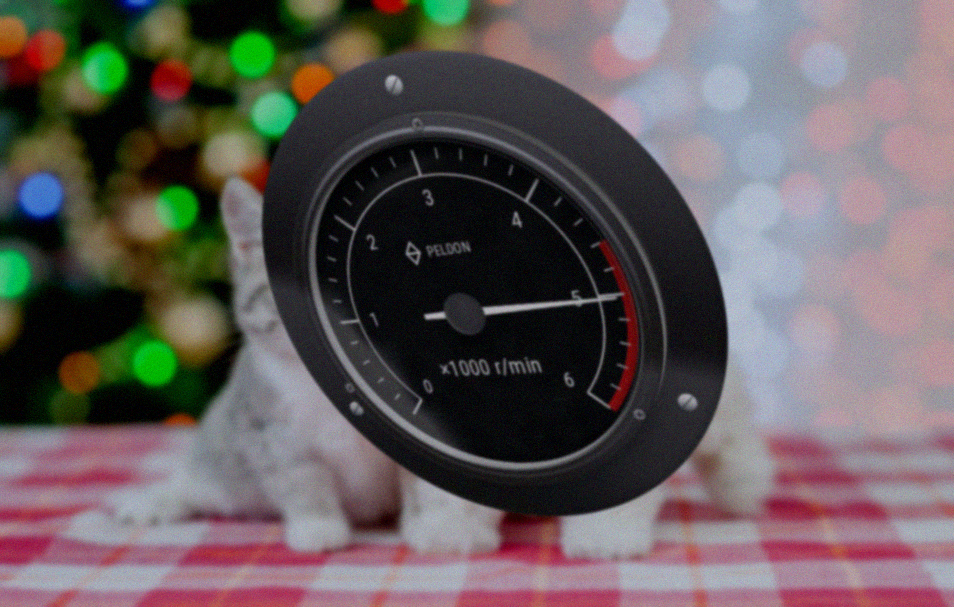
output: 5000 rpm
